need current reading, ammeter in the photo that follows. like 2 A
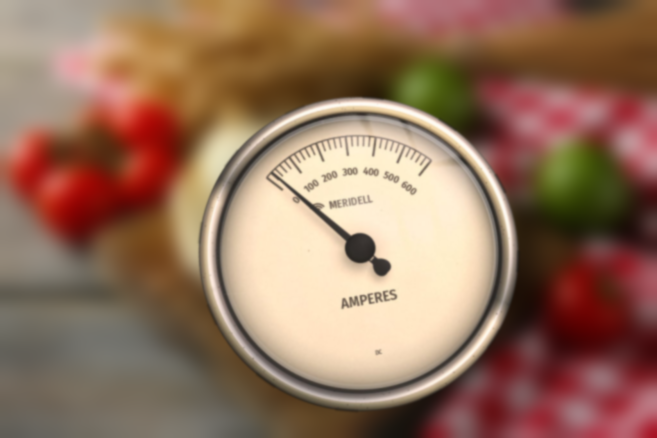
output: 20 A
